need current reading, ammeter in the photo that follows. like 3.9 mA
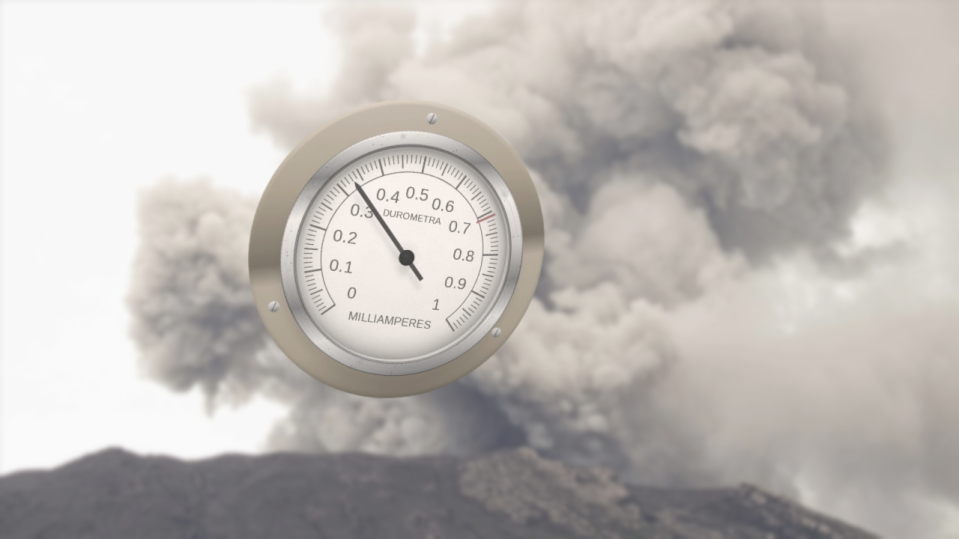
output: 0.33 mA
